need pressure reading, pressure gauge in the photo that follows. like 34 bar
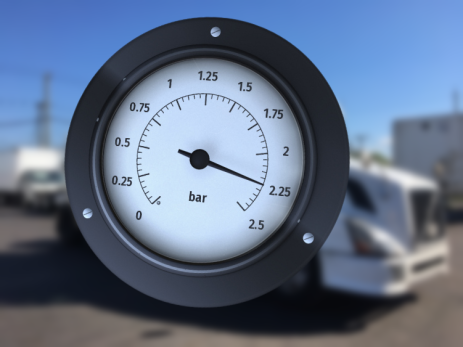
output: 2.25 bar
